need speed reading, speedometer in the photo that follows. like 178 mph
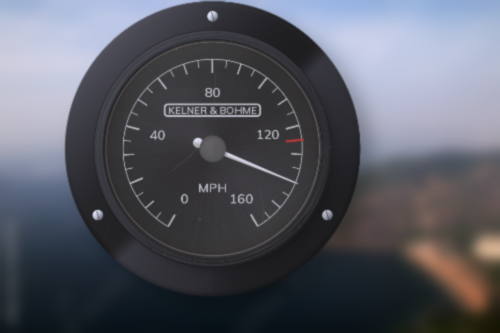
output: 140 mph
